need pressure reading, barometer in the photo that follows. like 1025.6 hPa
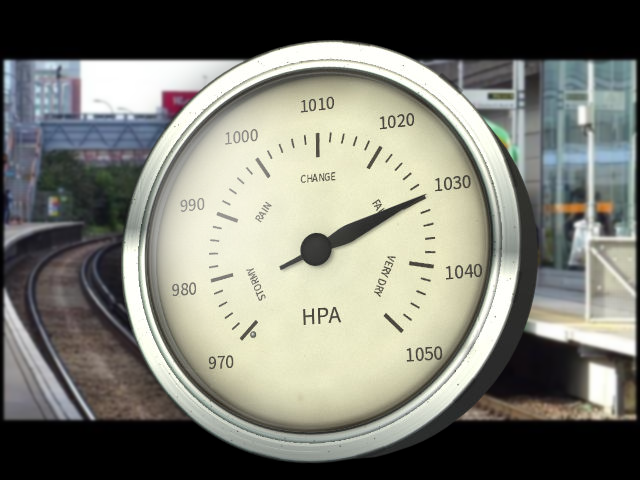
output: 1030 hPa
